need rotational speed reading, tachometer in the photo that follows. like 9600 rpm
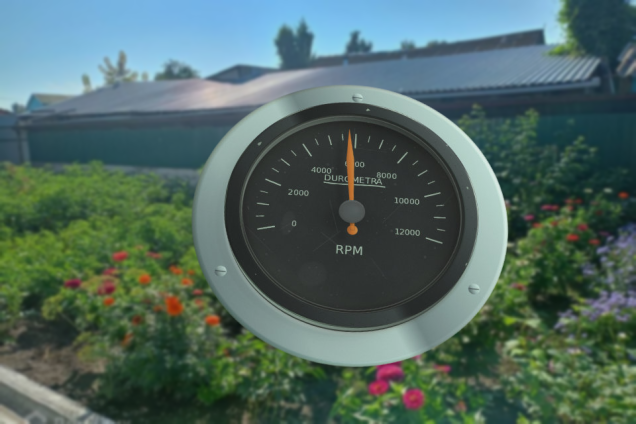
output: 5750 rpm
